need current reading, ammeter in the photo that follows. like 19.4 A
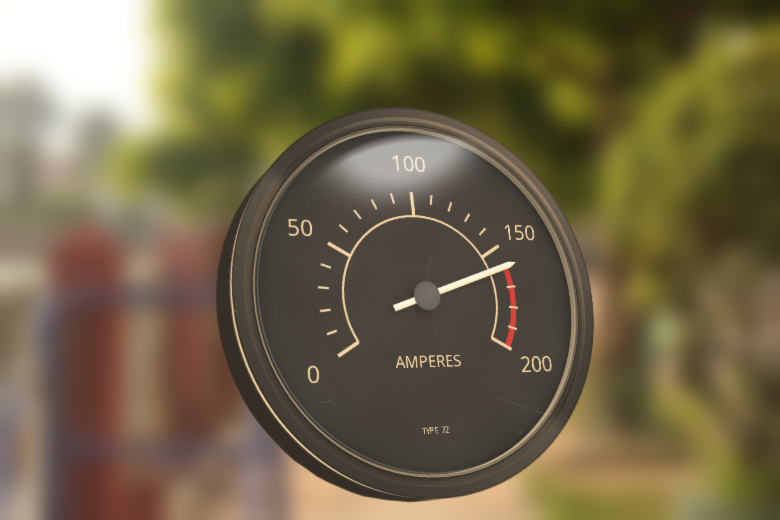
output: 160 A
